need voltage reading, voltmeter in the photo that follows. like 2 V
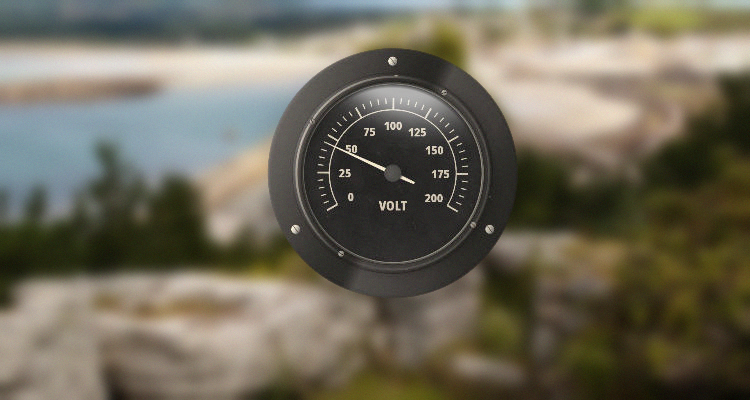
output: 45 V
